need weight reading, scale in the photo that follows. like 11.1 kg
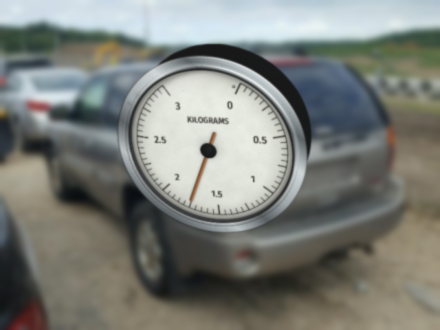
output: 1.75 kg
